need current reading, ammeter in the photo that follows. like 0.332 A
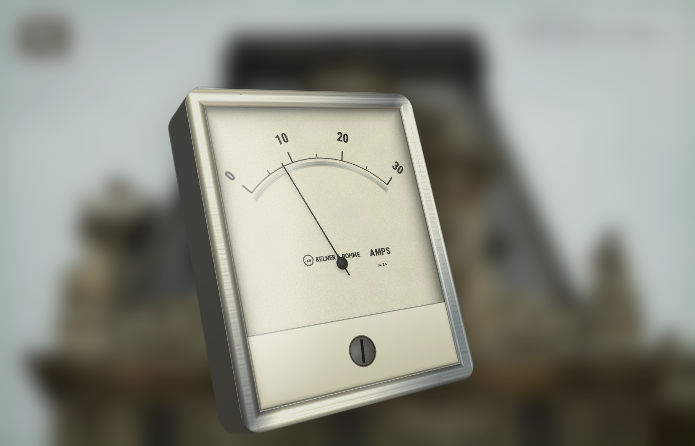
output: 7.5 A
